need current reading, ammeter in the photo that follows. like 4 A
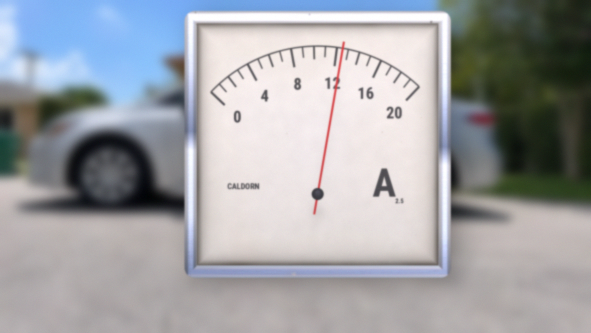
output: 12.5 A
